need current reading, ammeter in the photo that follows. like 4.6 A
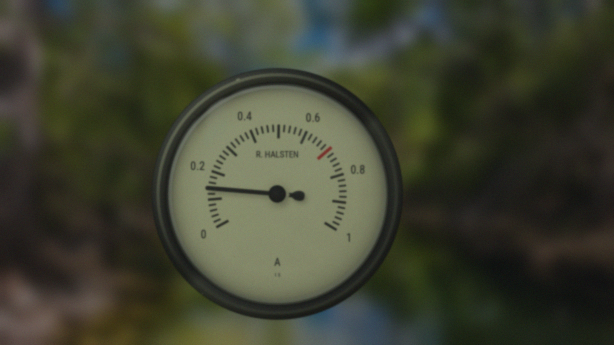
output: 0.14 A
